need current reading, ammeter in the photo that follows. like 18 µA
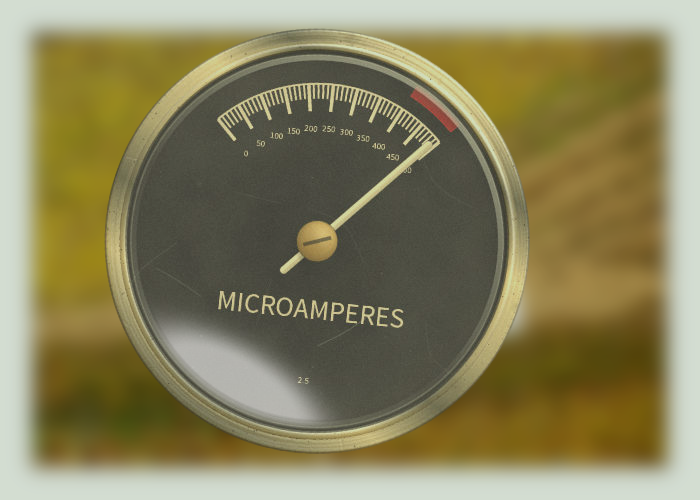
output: 490 µA
